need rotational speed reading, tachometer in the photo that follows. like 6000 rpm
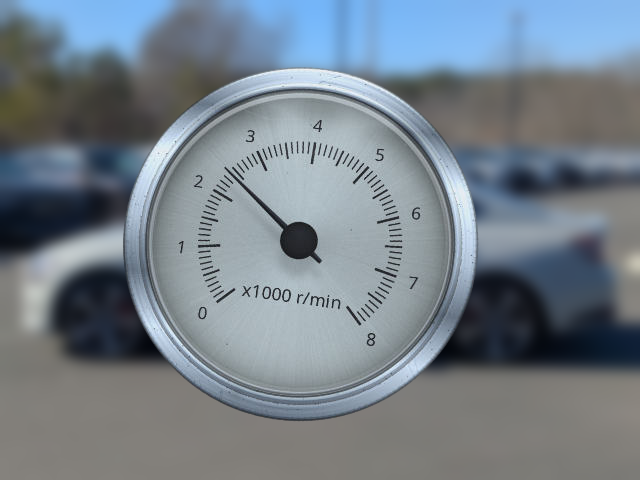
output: 2400 rpm
